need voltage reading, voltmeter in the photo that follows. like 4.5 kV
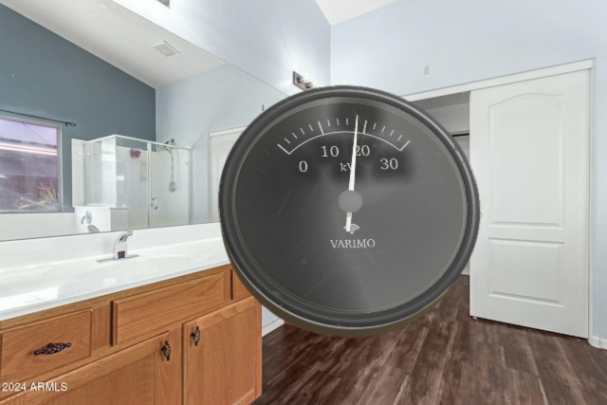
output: 18 kV
